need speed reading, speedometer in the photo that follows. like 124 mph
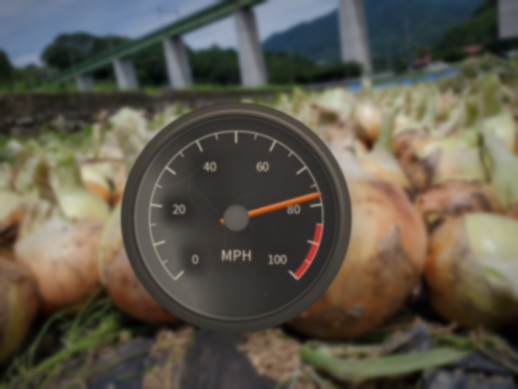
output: 77.5 mph
